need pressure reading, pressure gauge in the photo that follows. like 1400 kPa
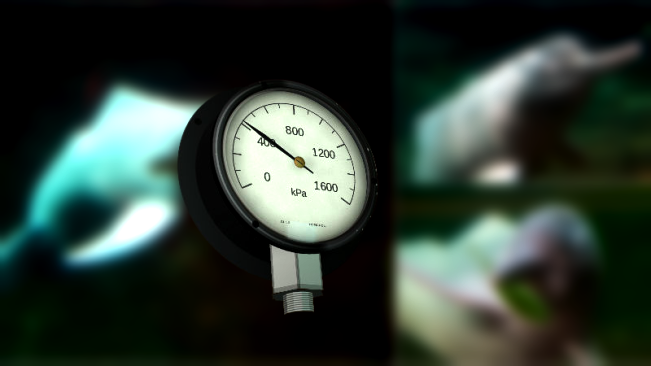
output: 400 kPa
